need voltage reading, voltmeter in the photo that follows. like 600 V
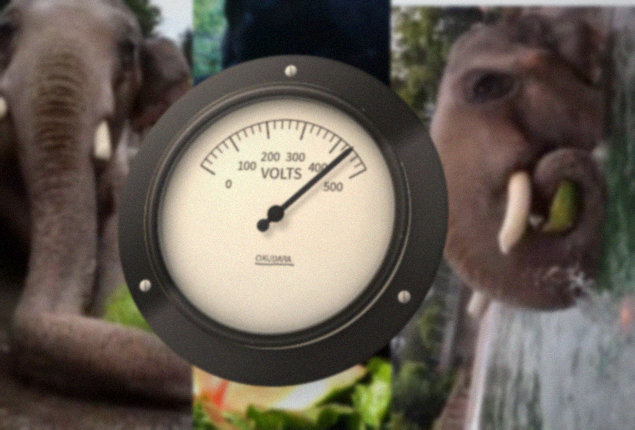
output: 440 V
